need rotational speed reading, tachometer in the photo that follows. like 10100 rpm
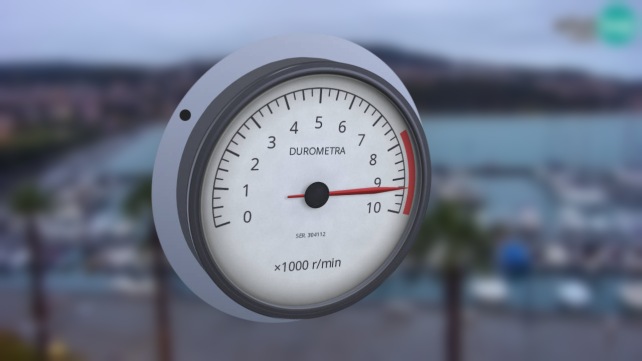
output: 9250 rpm
